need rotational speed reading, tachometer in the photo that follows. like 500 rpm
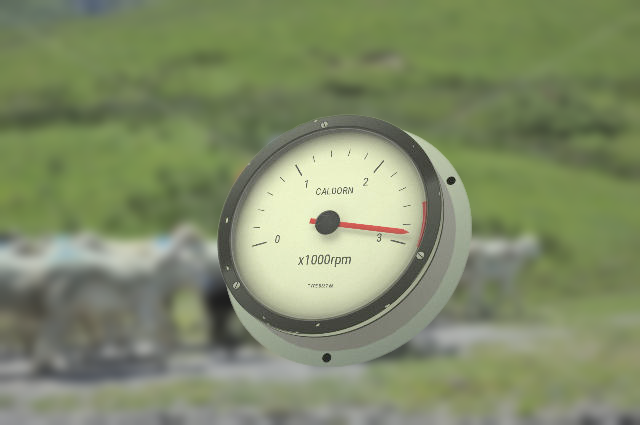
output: 2900 rpm
